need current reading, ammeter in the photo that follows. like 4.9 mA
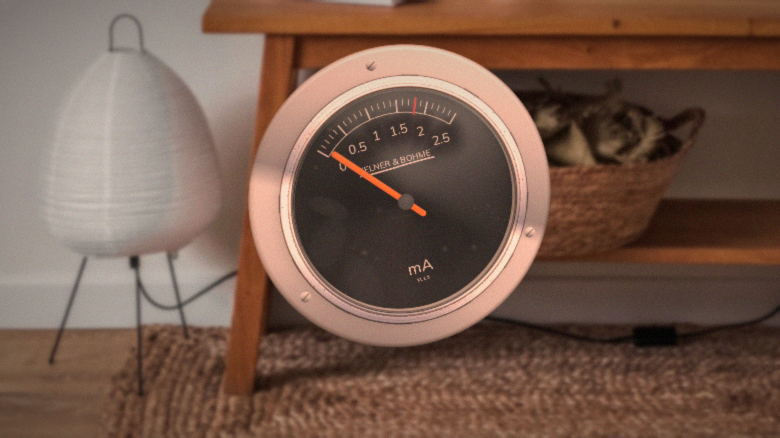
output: 0.1 mA
